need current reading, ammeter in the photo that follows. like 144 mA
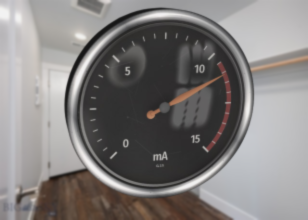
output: 11 mA
